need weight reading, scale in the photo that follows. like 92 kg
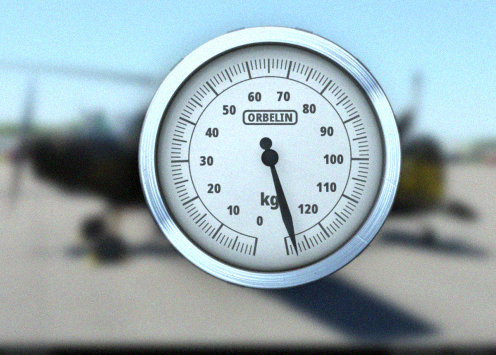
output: 128 kg
